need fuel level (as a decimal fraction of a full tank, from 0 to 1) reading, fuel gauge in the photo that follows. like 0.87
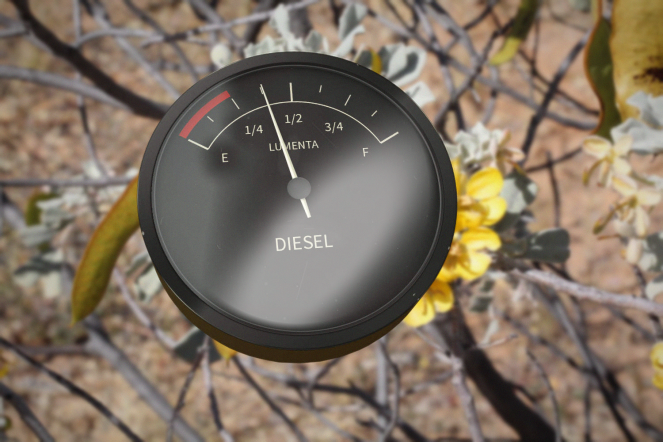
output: 0.375
